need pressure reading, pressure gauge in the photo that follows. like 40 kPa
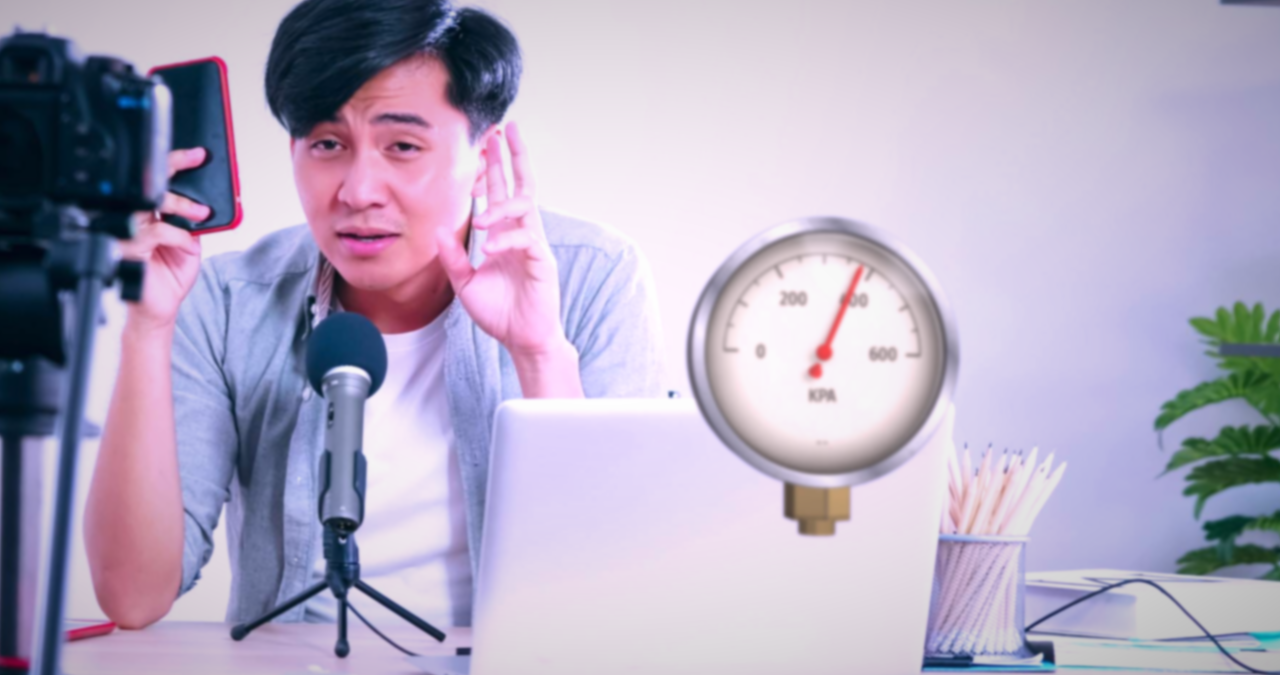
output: 375 kPa
